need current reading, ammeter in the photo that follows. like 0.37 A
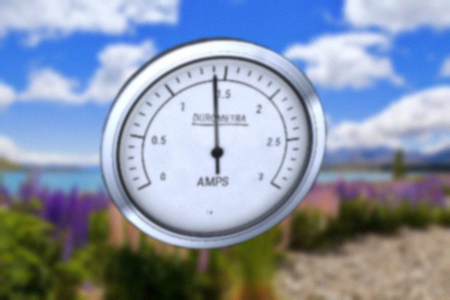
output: 1.4 A
